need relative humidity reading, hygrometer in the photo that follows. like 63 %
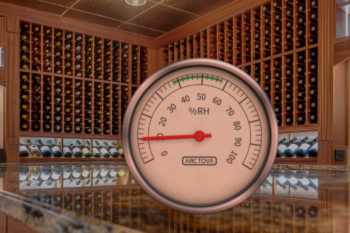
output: 10 %
